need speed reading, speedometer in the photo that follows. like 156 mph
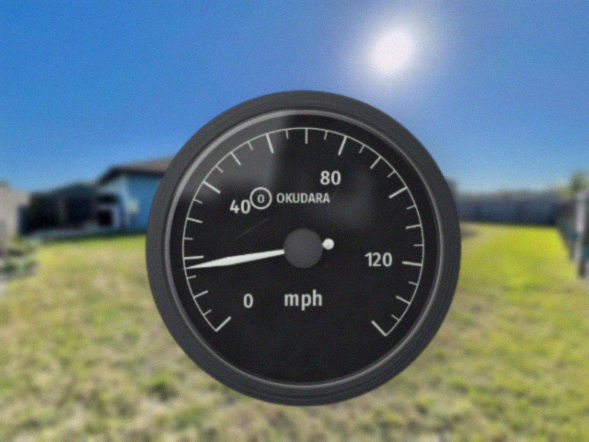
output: 17.5 mph
